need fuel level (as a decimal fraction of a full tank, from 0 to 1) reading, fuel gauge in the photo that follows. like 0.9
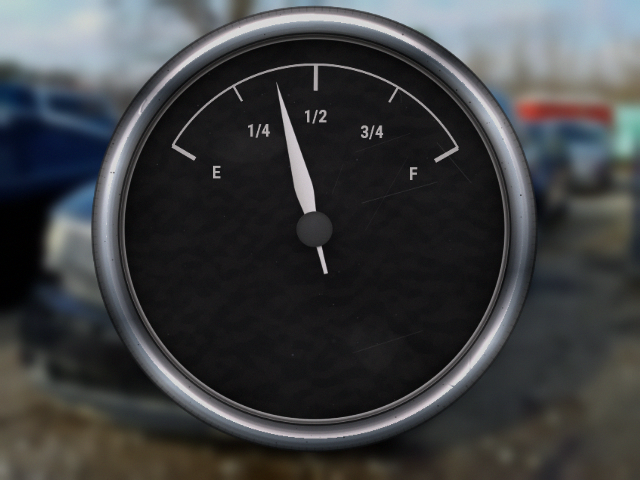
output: 0.375
